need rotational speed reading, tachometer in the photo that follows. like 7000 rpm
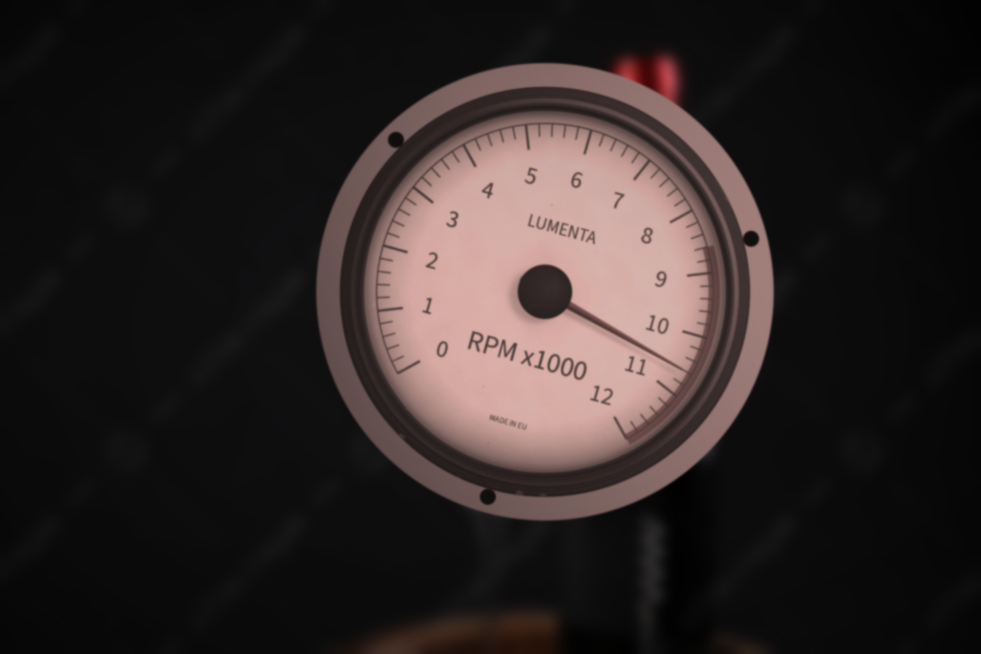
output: 10600 rpm
